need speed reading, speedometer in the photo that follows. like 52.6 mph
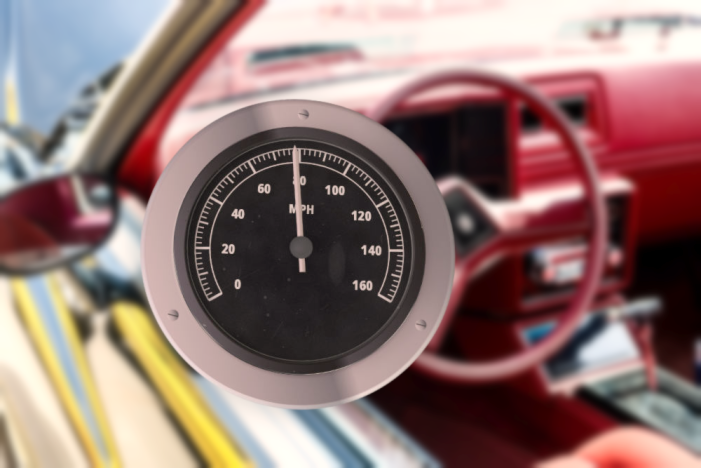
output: 78 mph
